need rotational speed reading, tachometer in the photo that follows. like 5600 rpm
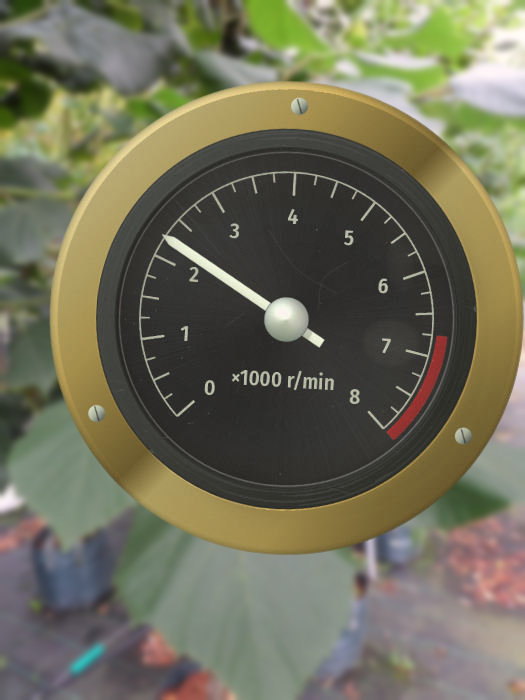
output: 2250 rpm
